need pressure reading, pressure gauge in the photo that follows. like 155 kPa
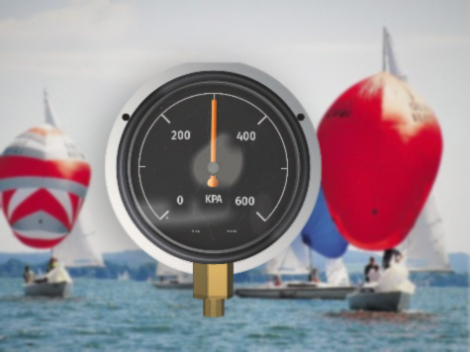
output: 300 kPa
